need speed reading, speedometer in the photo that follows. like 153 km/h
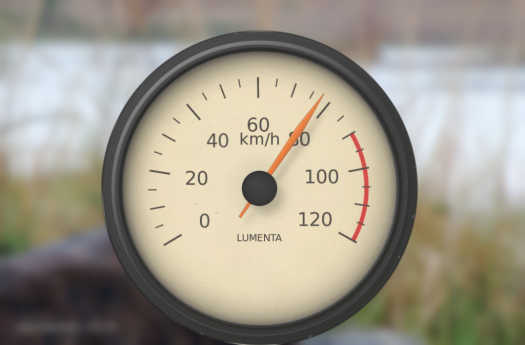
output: 77.5 km/h
